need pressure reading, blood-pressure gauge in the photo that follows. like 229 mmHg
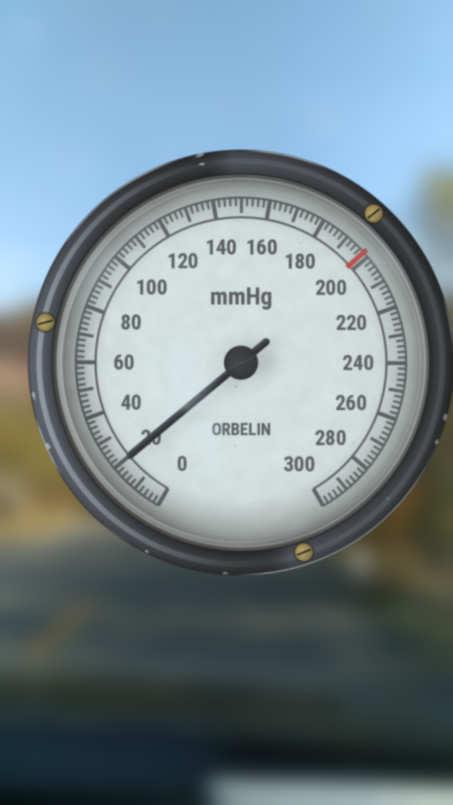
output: 20 mmHg
